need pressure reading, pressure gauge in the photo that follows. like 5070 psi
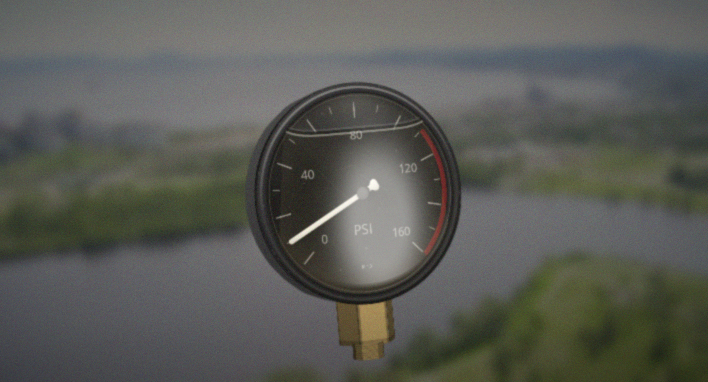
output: 10 psi
